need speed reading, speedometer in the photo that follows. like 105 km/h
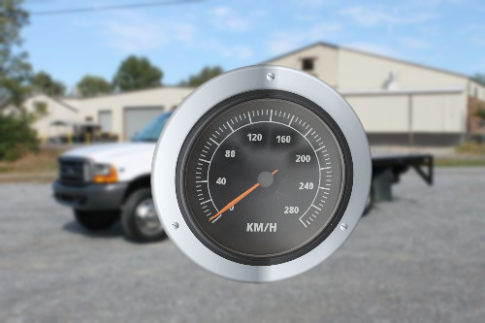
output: 4 km/h
